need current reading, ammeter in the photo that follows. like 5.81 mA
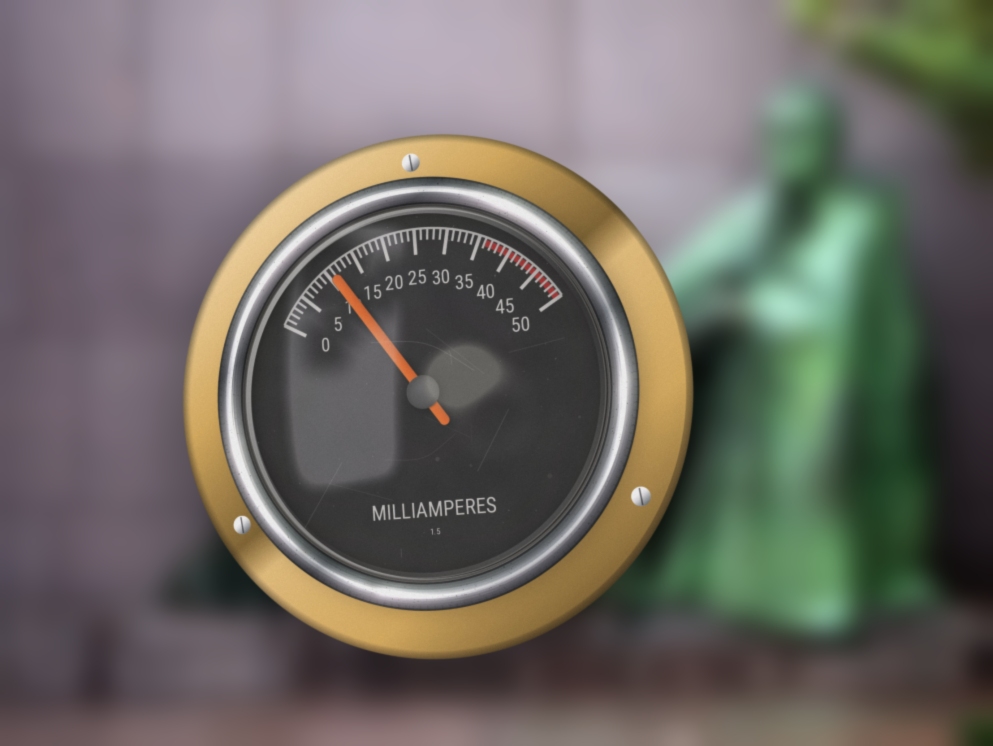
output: 11 mA
